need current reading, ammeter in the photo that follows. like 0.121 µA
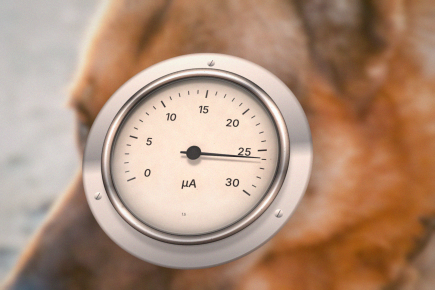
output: 26 µA
